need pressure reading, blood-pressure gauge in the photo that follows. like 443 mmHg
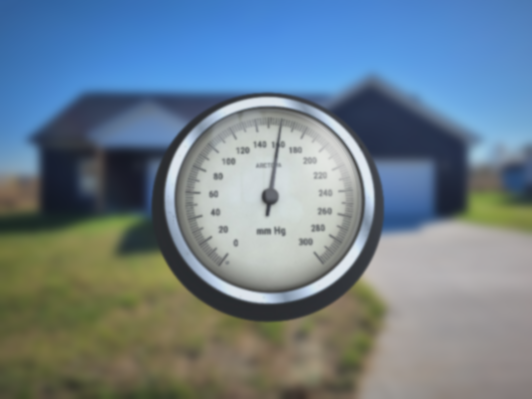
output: 160 mmHg
